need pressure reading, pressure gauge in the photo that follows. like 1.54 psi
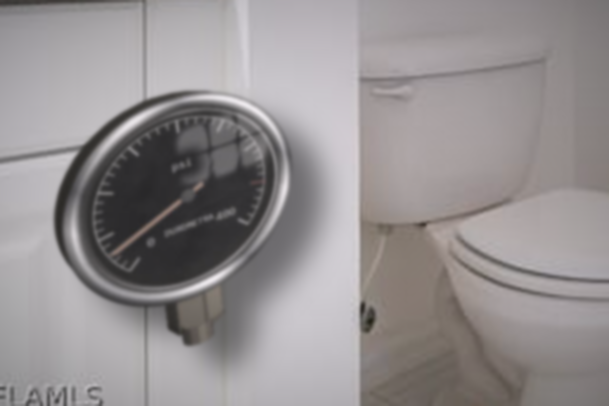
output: 30 psi
